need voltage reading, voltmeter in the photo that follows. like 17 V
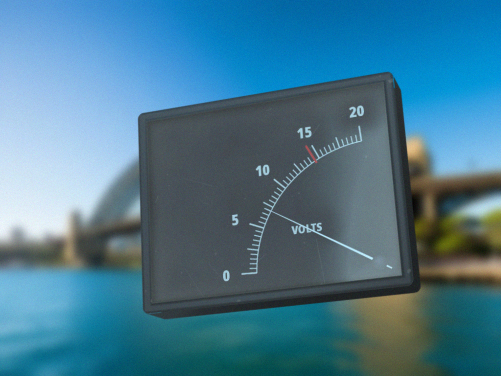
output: 7 V
